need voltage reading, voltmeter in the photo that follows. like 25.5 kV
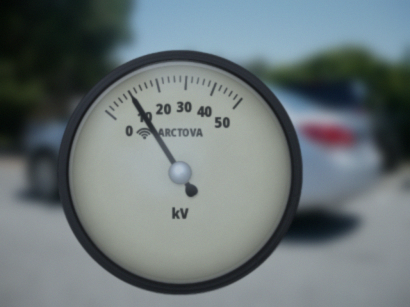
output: 10 kV
